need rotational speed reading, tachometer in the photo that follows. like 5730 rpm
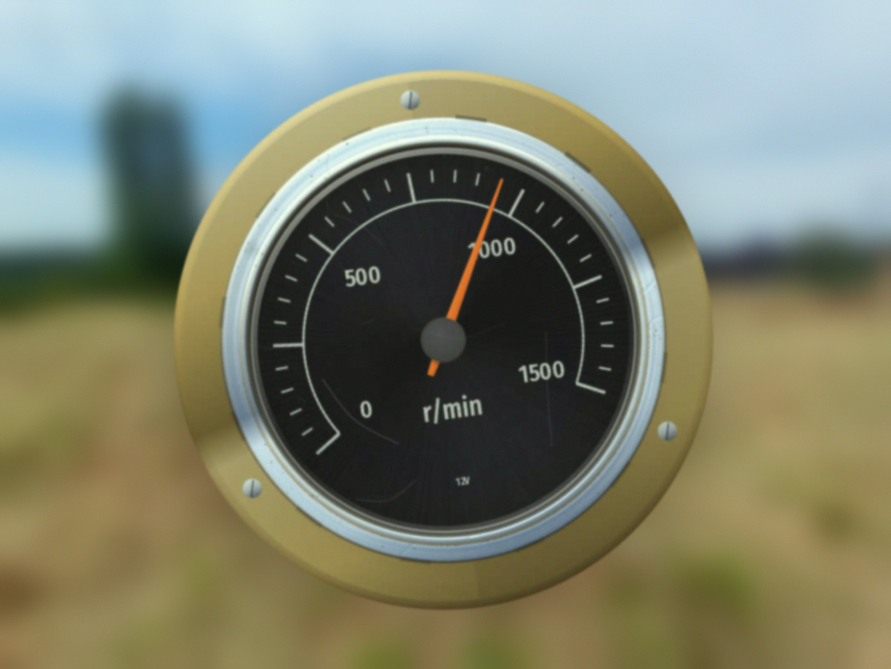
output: 950 rpm
